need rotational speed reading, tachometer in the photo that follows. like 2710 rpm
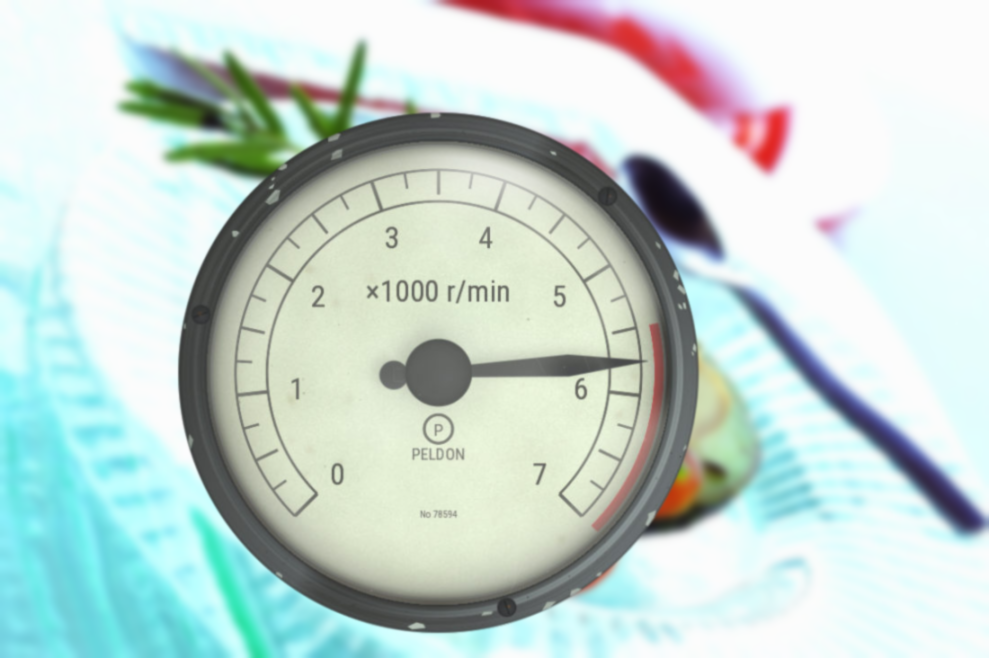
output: 5750 rpm
